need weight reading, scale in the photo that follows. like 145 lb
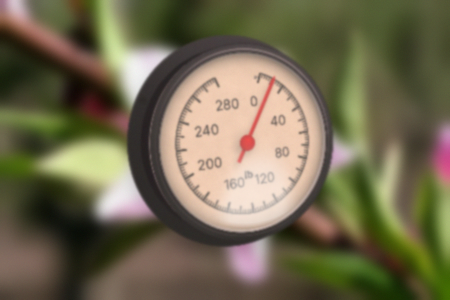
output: 10 lb
